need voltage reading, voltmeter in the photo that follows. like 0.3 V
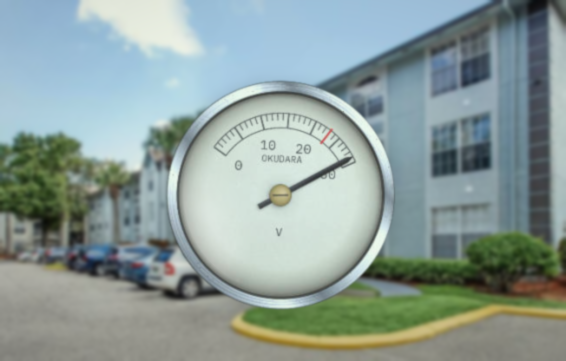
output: 29 V
